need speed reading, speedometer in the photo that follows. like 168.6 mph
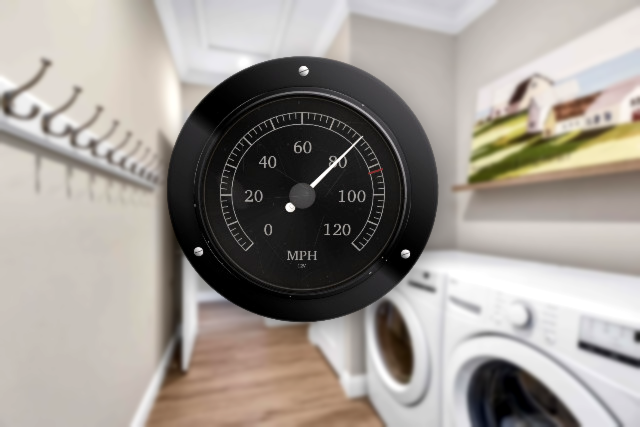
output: 80 mph
